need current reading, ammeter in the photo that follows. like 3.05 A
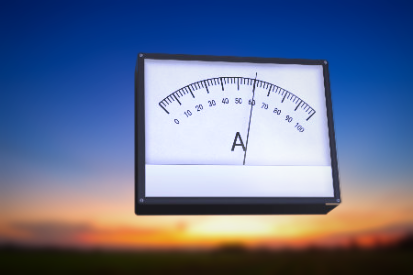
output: 60 A
